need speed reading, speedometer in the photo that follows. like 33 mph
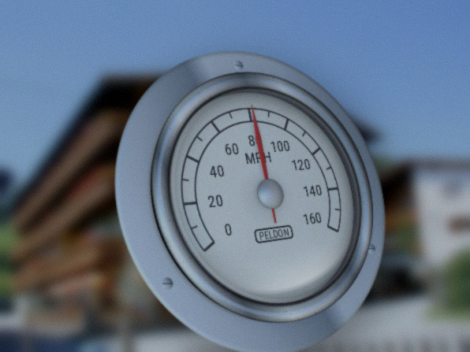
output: 80 mph
